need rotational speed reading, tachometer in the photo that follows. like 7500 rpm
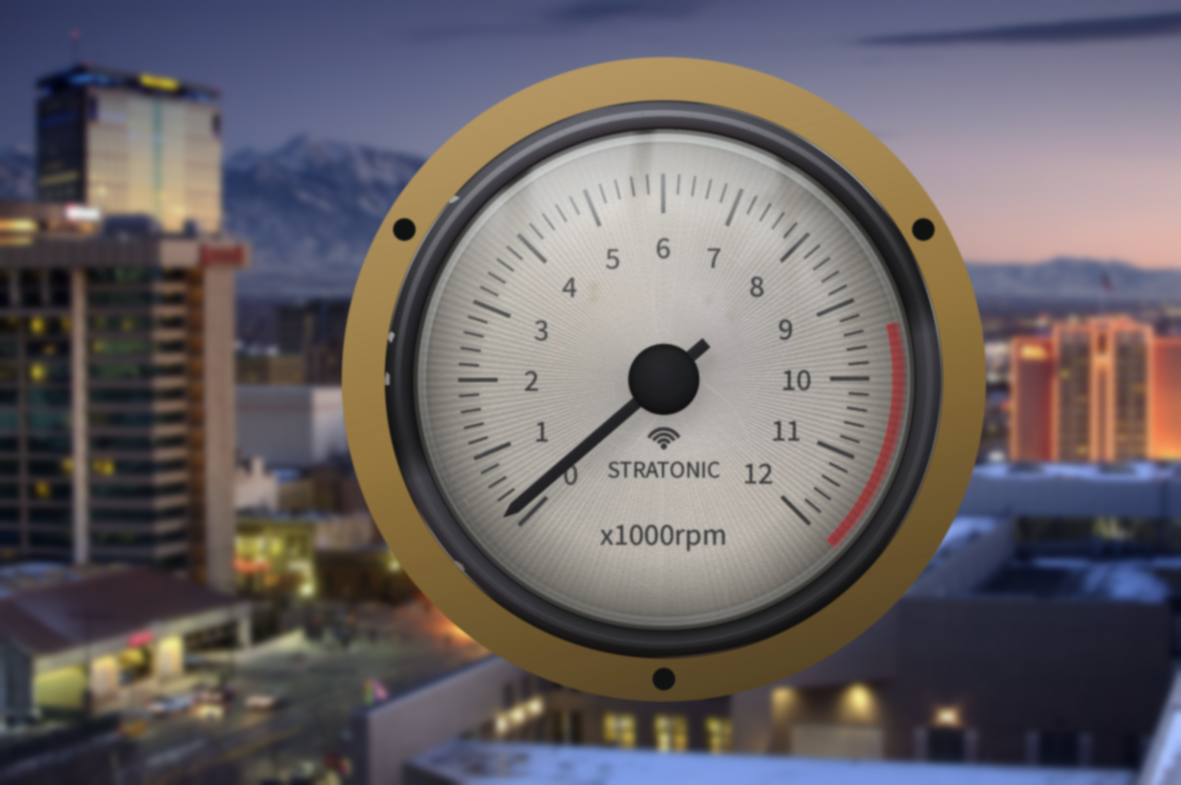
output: 200 rpm
